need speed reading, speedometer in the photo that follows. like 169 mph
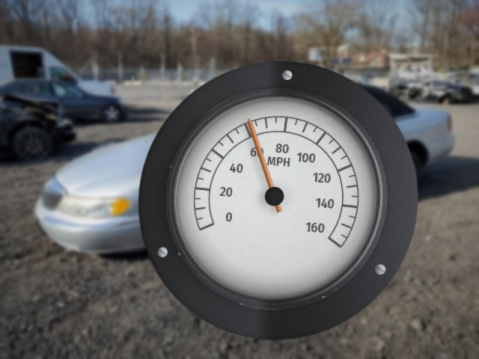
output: 62.5 mph
